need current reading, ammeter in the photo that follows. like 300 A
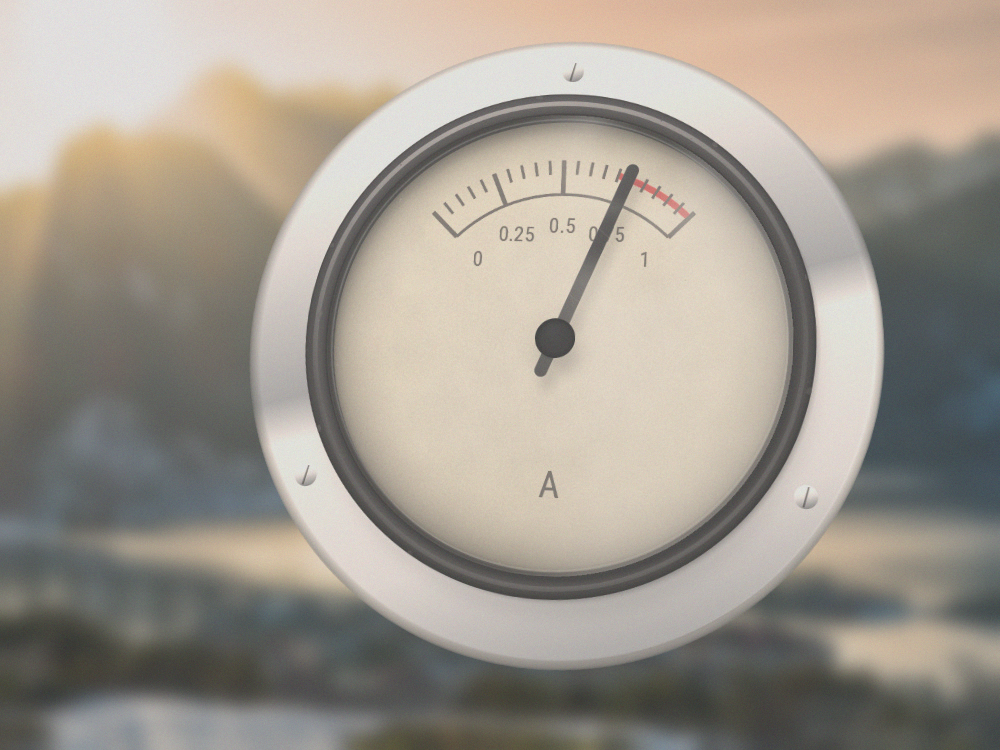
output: 0.75 A
